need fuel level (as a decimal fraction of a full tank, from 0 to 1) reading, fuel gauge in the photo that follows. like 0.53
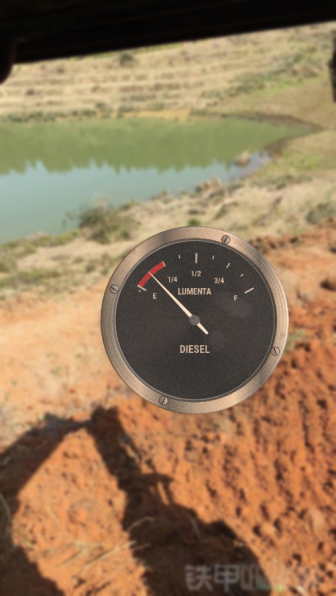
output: 0.125
